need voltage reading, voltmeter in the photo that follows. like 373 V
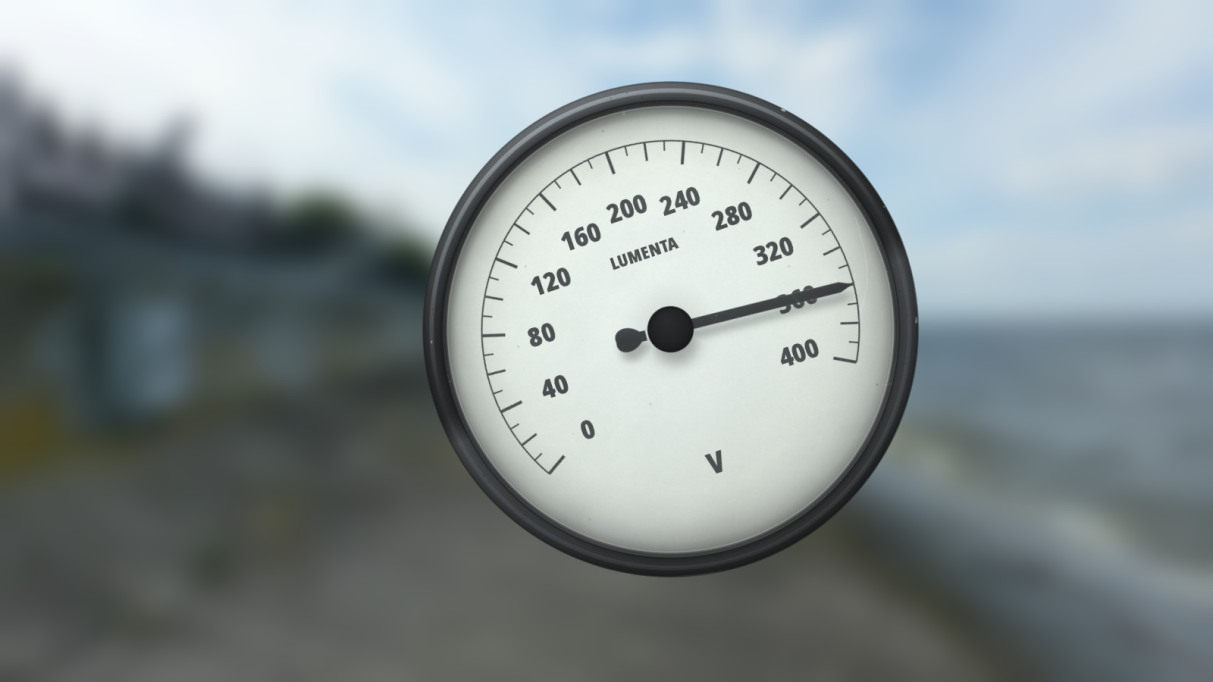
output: 360 V
